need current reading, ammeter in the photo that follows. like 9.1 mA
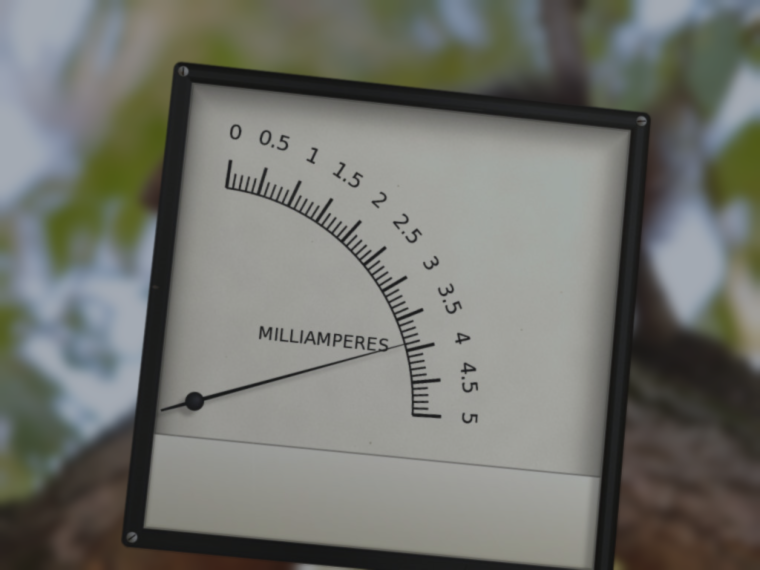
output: 3.9 mA
